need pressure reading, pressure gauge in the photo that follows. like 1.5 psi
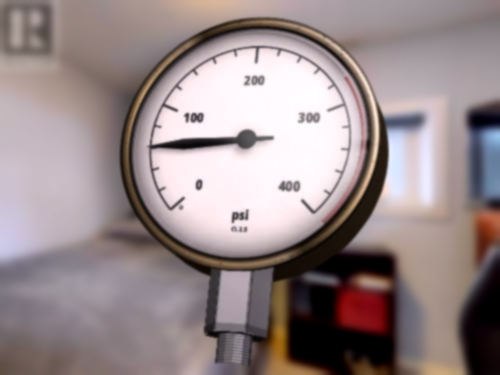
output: 60 psi
